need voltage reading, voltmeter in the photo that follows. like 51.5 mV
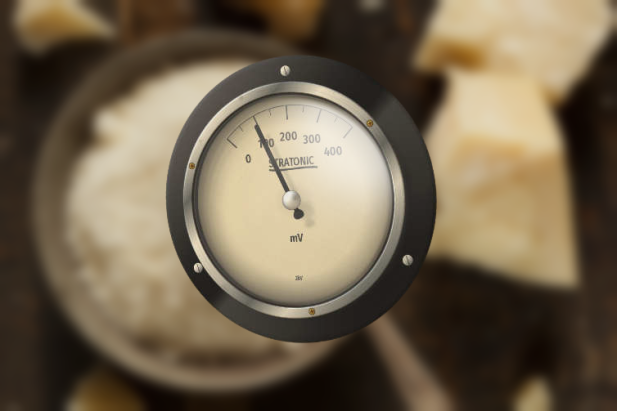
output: 100 mV
